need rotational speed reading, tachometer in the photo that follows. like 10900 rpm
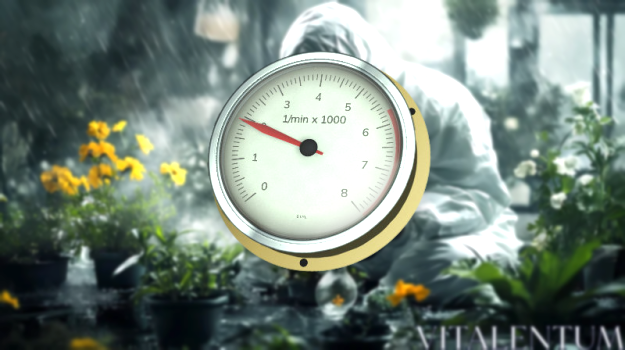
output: 1900 rpm
